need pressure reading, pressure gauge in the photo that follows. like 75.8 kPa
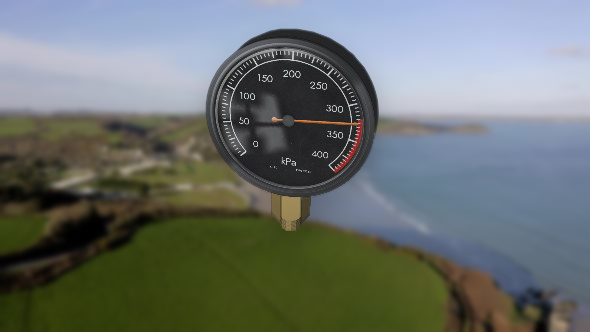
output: 325 kPa
